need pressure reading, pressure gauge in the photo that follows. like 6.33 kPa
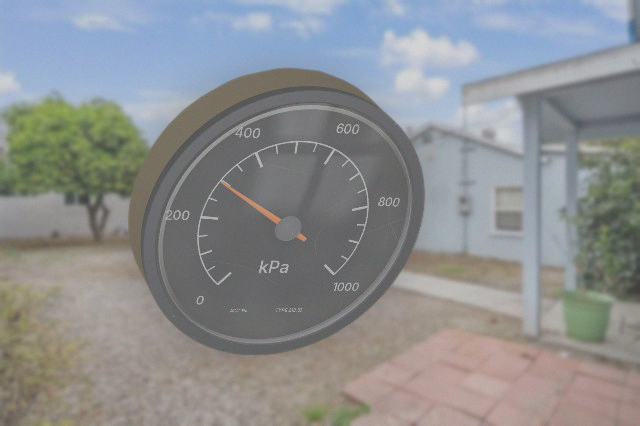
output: 300 kPa
